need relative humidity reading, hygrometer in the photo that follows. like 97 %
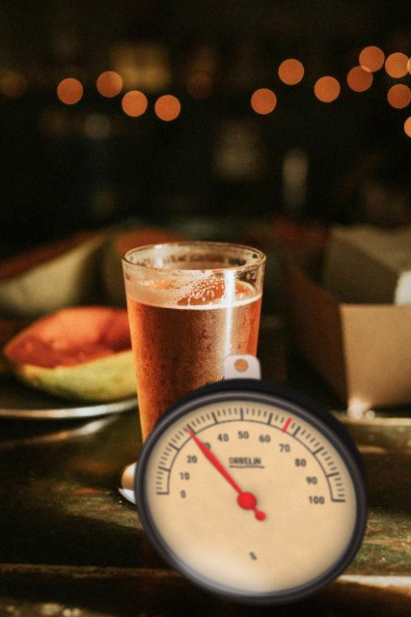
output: 30 %
